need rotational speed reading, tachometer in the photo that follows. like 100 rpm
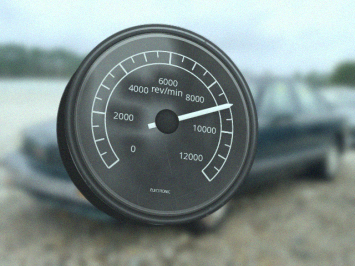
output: 9000 rpm
